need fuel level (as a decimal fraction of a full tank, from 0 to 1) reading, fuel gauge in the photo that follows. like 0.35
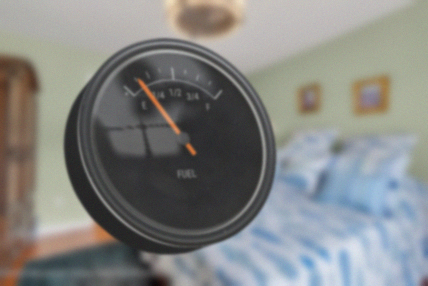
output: 0.125
